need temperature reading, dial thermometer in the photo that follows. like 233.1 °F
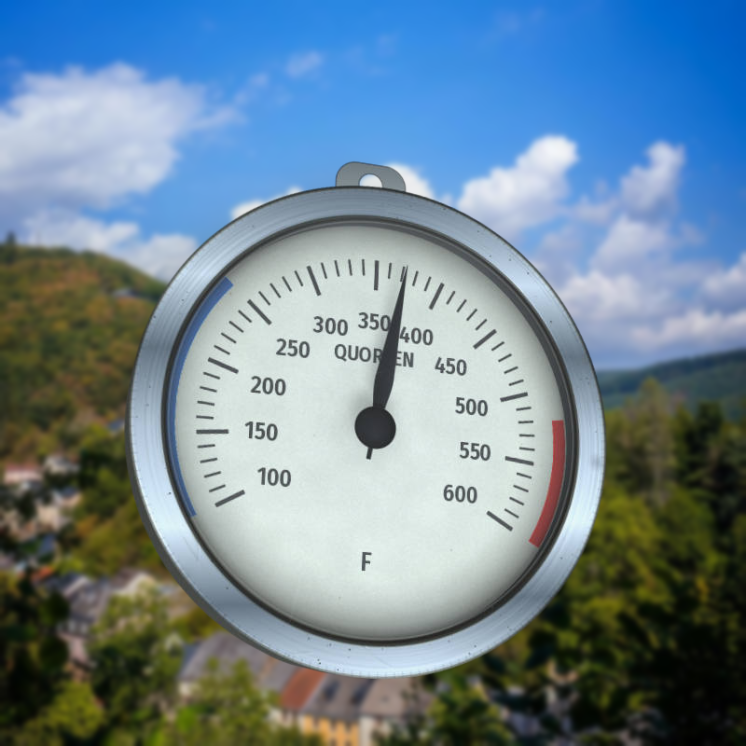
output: 370 °F
